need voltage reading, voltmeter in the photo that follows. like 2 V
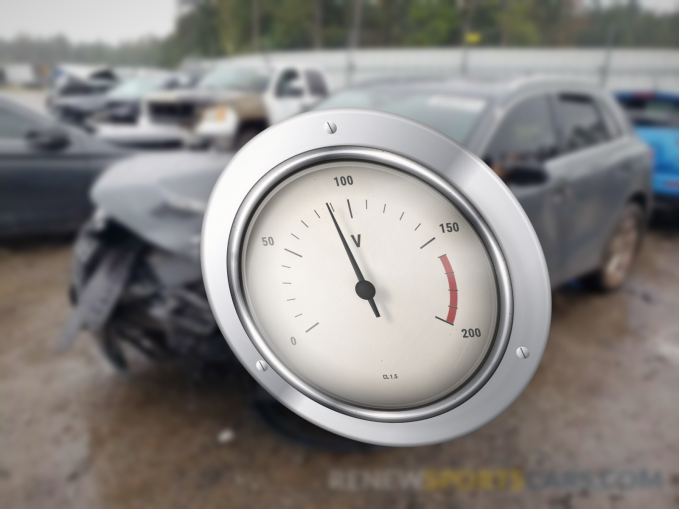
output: 90 V
